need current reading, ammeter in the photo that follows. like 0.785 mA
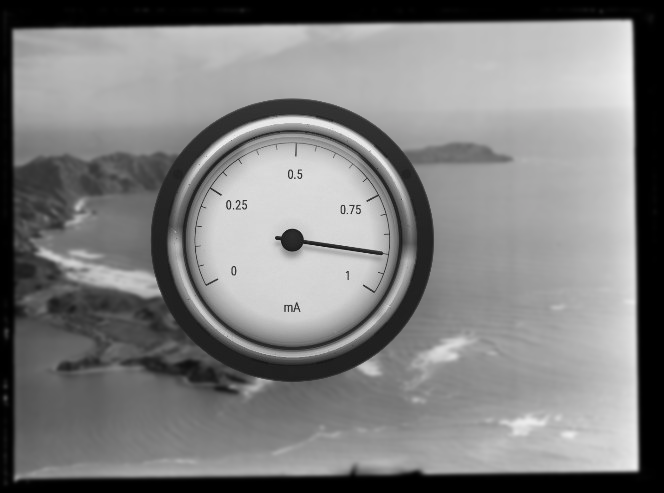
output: 0.9 mA
